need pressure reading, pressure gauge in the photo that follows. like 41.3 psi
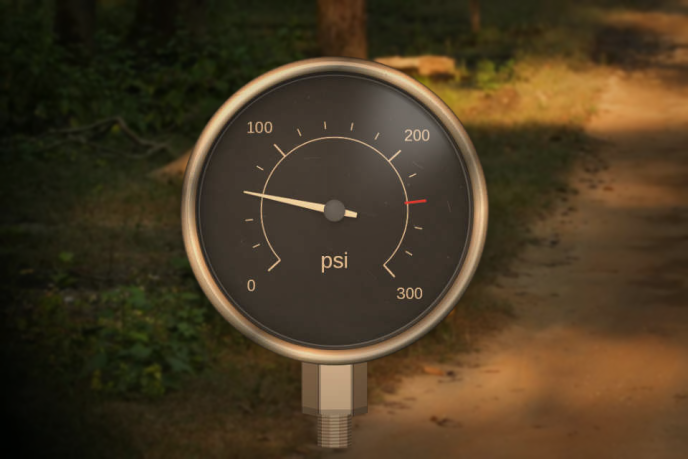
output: 60 psi
